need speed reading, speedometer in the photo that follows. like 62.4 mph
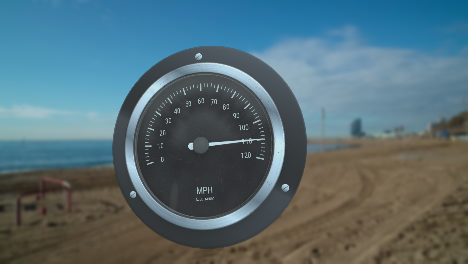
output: 110 mph
